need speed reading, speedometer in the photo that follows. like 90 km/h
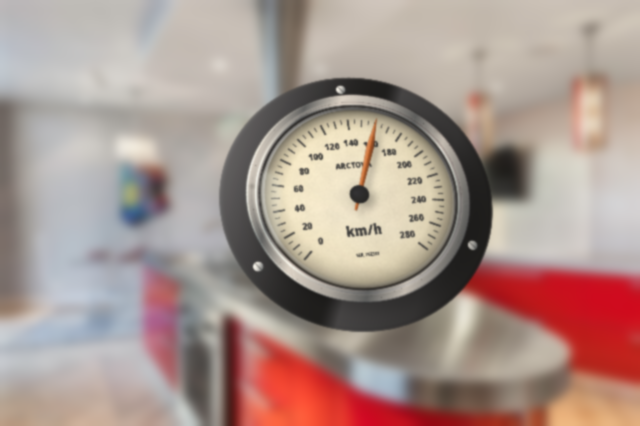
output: 160 km/h
